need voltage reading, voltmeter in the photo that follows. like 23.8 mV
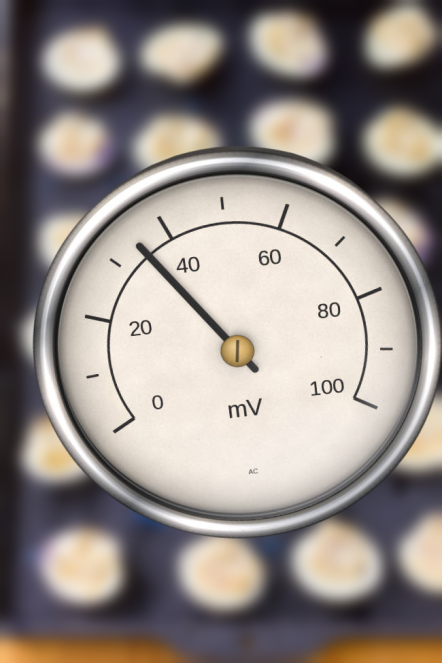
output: 35 mV
